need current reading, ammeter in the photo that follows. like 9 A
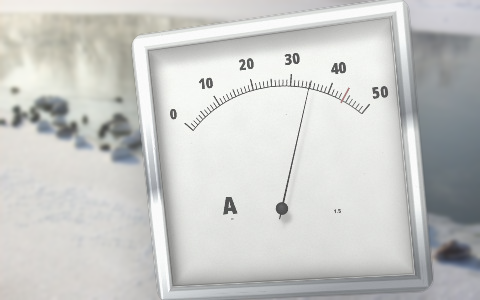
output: 35 A
